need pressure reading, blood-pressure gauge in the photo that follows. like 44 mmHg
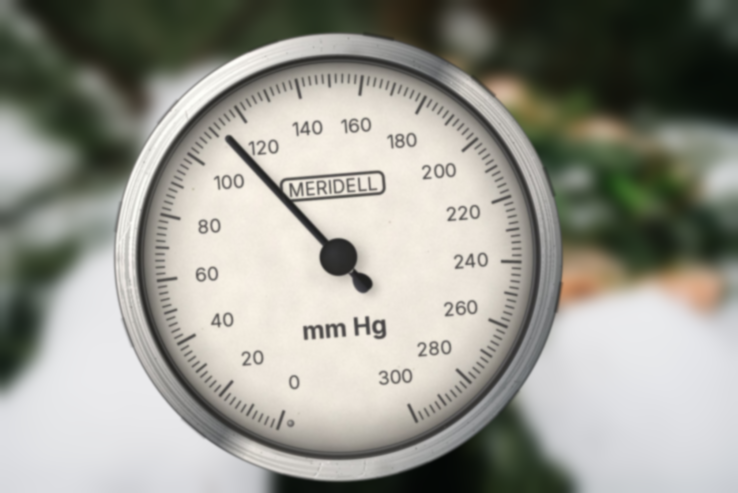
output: 112 mmHg
